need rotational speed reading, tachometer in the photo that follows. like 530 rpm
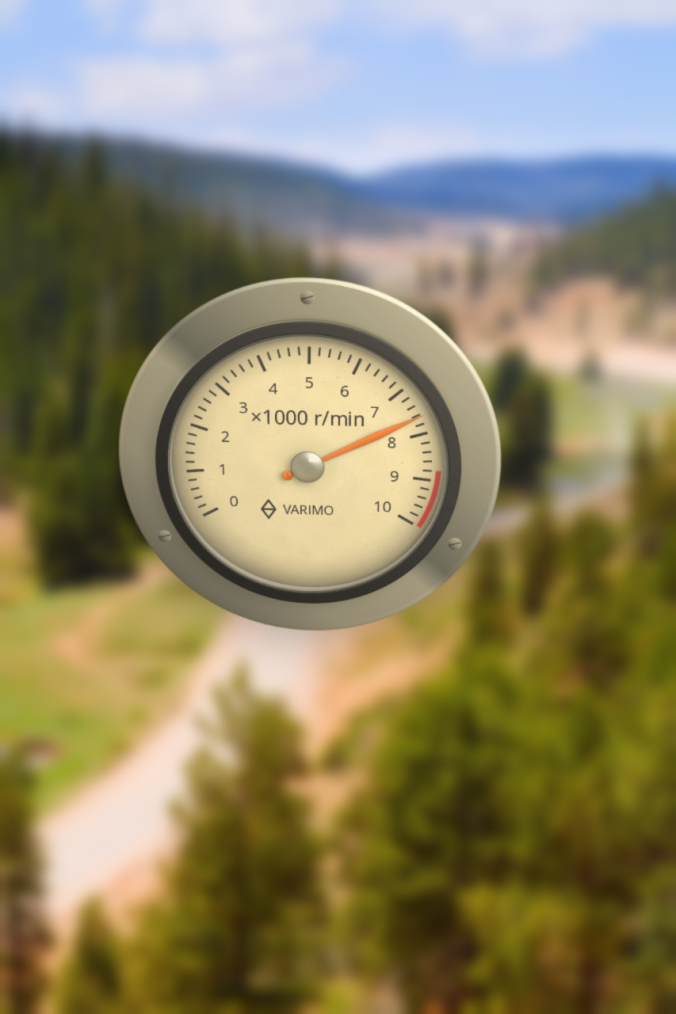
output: 7600 rpm
